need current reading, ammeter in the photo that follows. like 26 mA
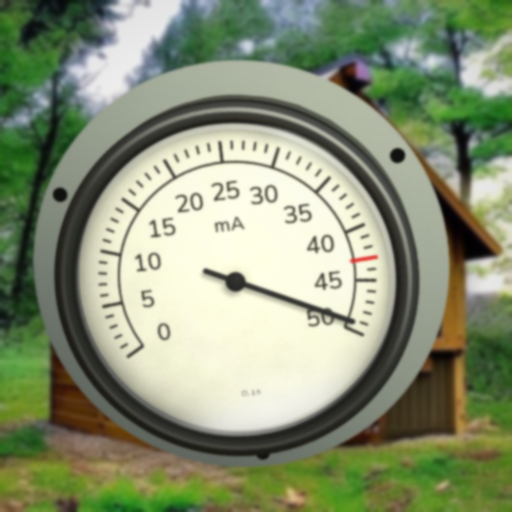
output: 49 mA
